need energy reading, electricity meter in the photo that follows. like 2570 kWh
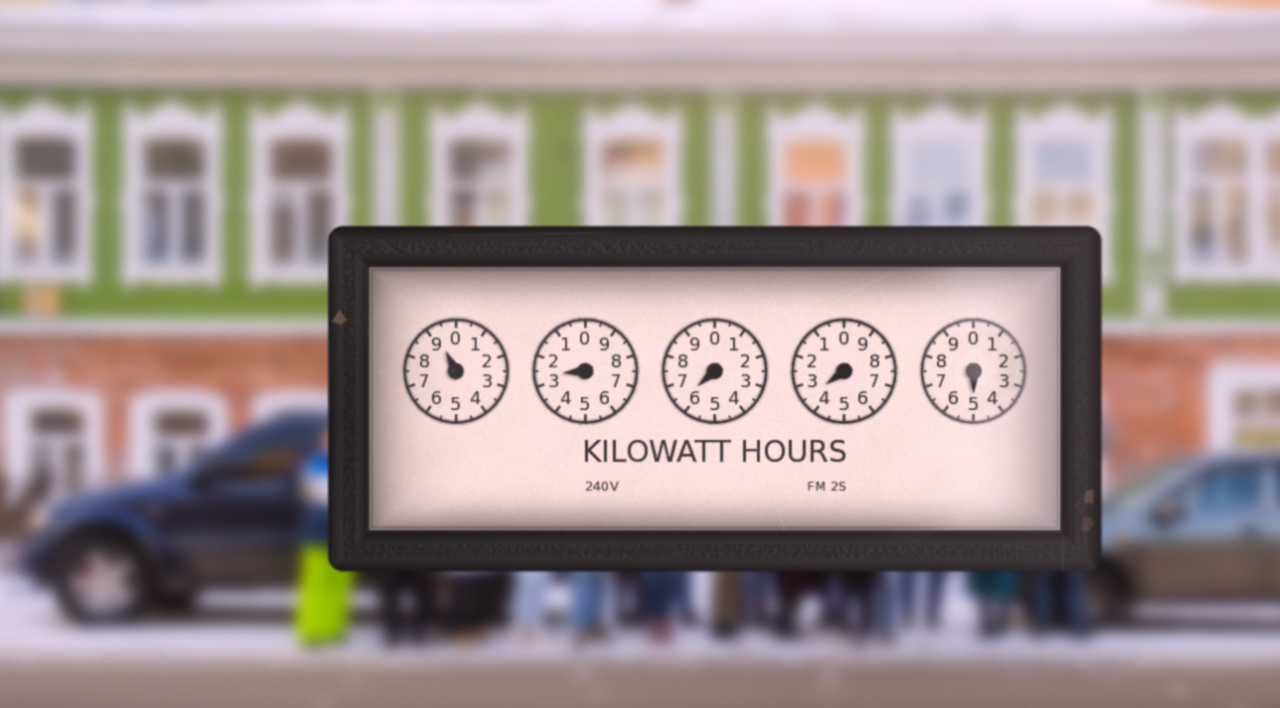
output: 92635 kWh
